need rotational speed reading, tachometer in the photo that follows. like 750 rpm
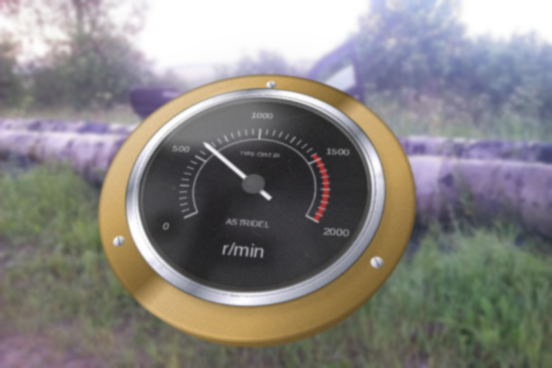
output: 600 rpm
